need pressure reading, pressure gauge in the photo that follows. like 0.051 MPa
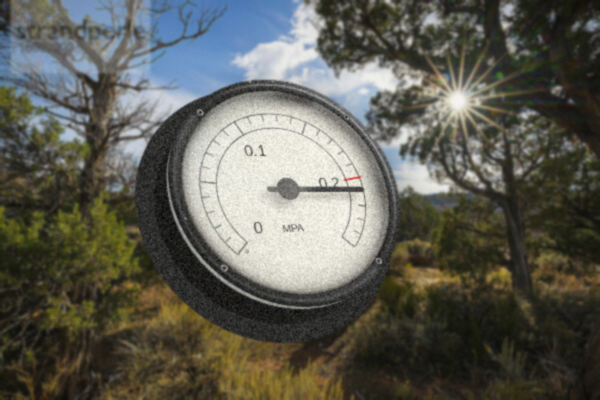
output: 0.21 MPa
